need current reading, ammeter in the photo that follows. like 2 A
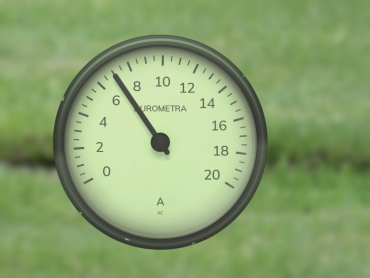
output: 7 A
